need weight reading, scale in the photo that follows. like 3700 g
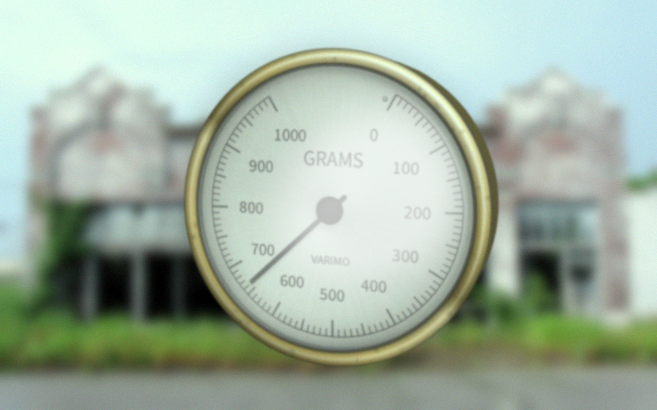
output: 660 g
